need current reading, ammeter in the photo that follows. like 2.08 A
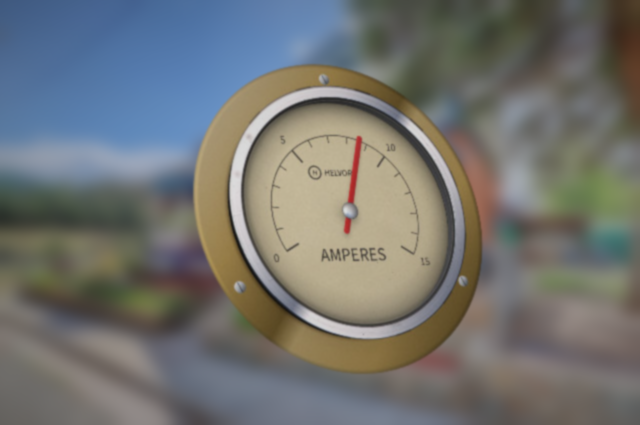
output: 8.5 A
